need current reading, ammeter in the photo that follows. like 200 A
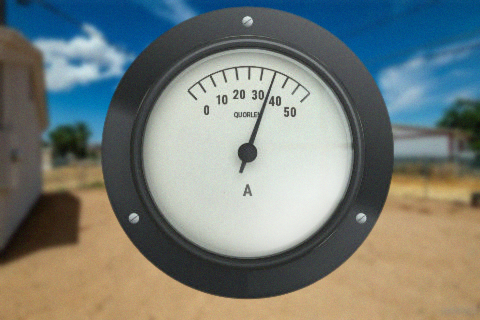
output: 35 A
